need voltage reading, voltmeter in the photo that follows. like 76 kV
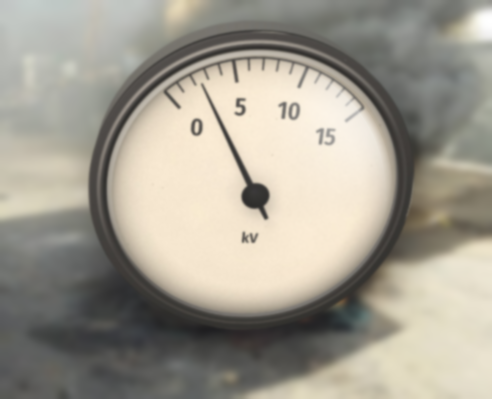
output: 2.5 kV
